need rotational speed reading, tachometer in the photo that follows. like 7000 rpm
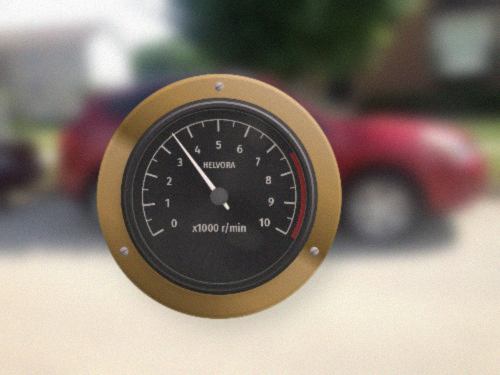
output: 3500 rpm
